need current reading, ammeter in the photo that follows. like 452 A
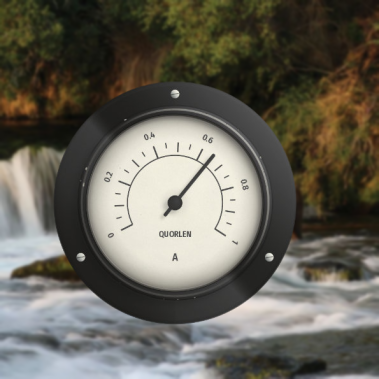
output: 0.65 A
